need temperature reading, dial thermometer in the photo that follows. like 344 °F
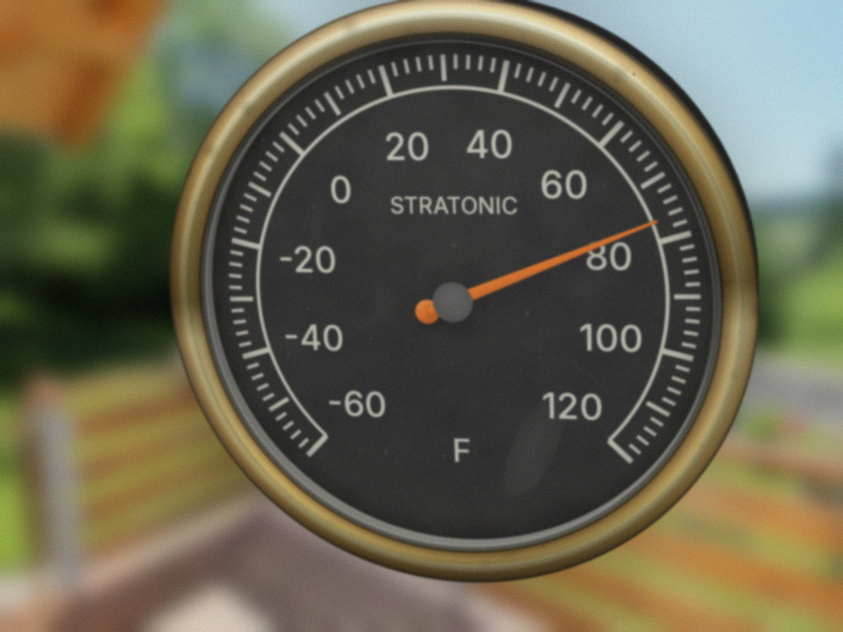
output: 76 °F
